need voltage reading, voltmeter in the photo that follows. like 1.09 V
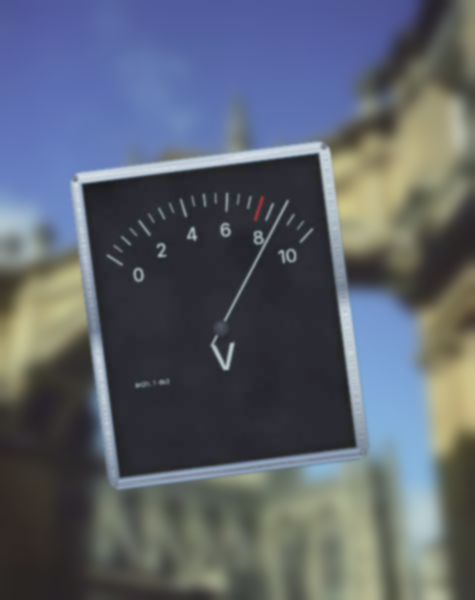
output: 8.5 V
